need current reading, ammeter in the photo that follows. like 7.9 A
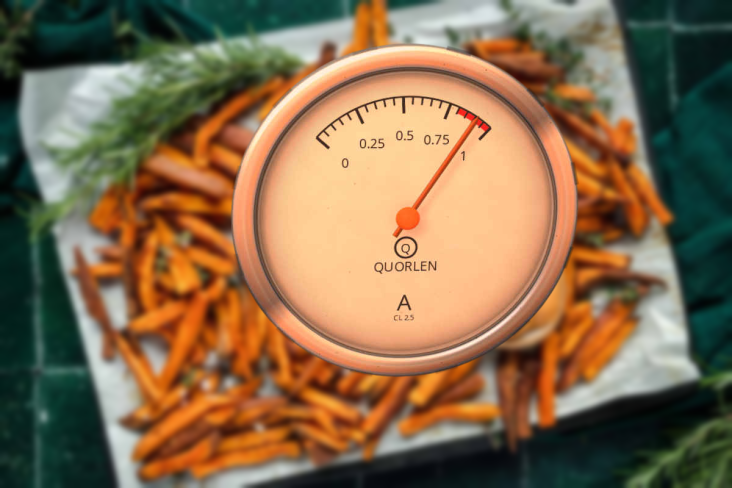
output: 0.9 A
